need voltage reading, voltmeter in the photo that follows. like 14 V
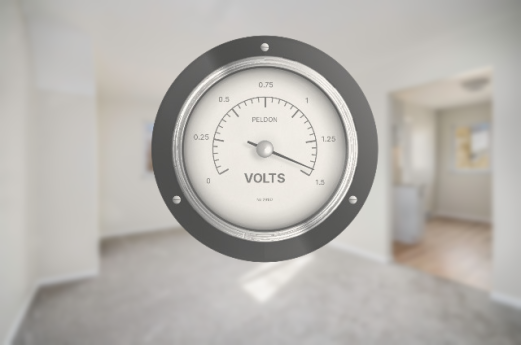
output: 1.45 V
